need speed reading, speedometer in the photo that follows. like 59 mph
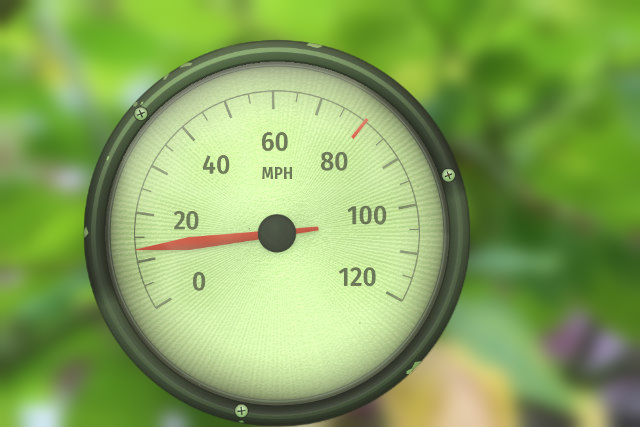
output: 12.5 mph
